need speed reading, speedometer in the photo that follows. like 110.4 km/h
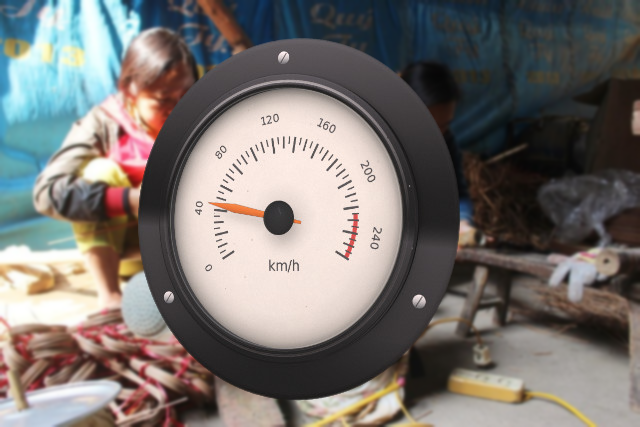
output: 45 km/h
